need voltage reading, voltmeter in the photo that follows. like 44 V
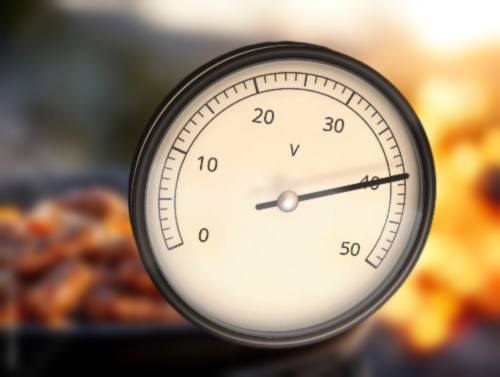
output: 40 V
